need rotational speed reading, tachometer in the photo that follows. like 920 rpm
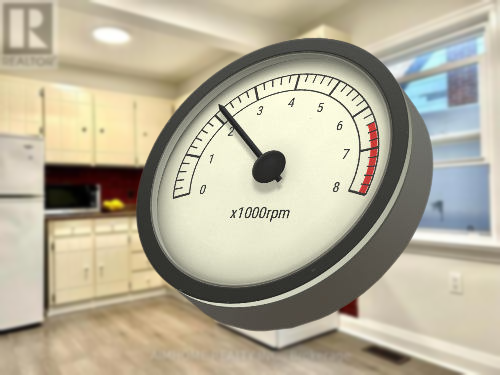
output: 2200 rpm
